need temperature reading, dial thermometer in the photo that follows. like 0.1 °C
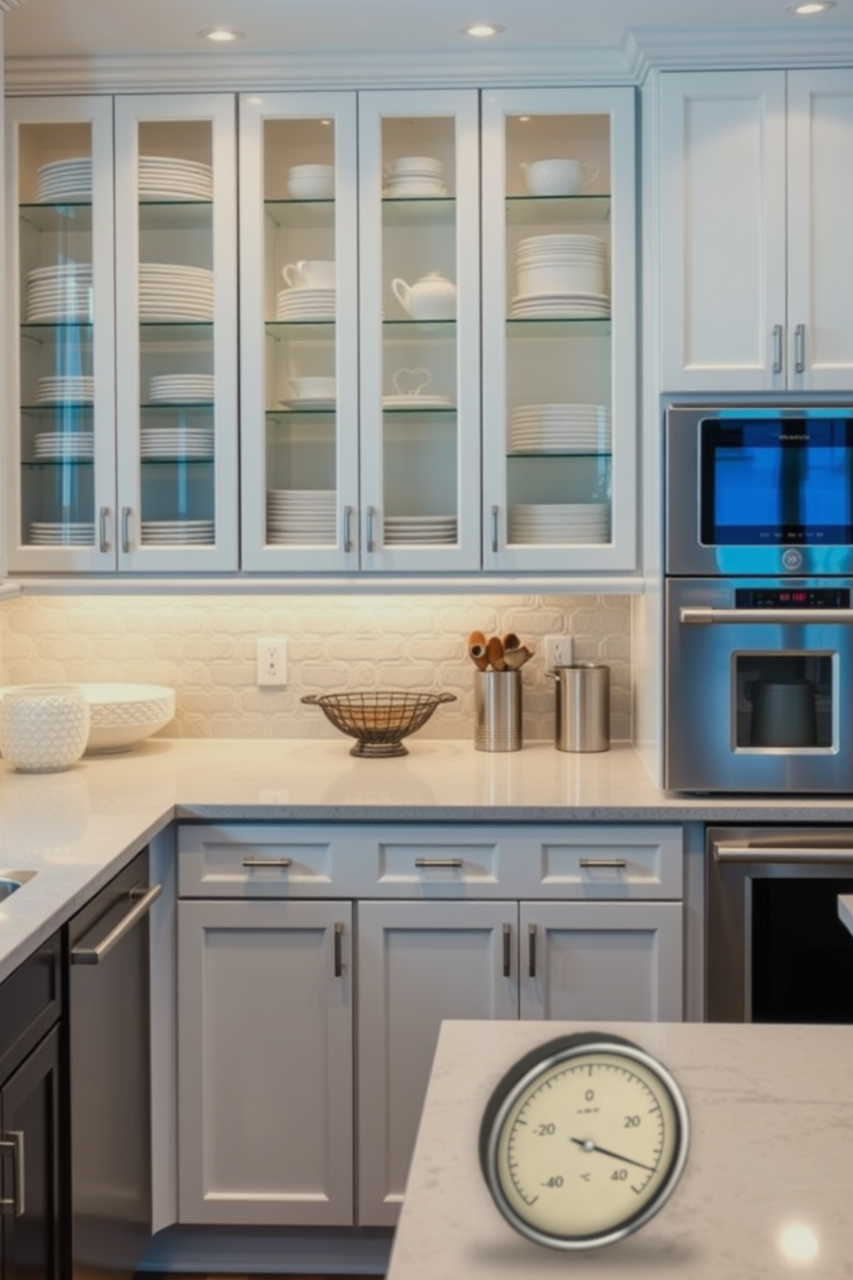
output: 34 °C
